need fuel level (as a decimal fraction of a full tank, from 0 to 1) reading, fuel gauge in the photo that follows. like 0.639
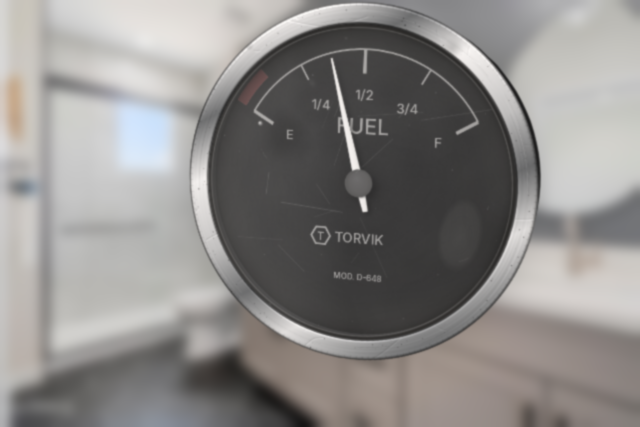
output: 0.375
